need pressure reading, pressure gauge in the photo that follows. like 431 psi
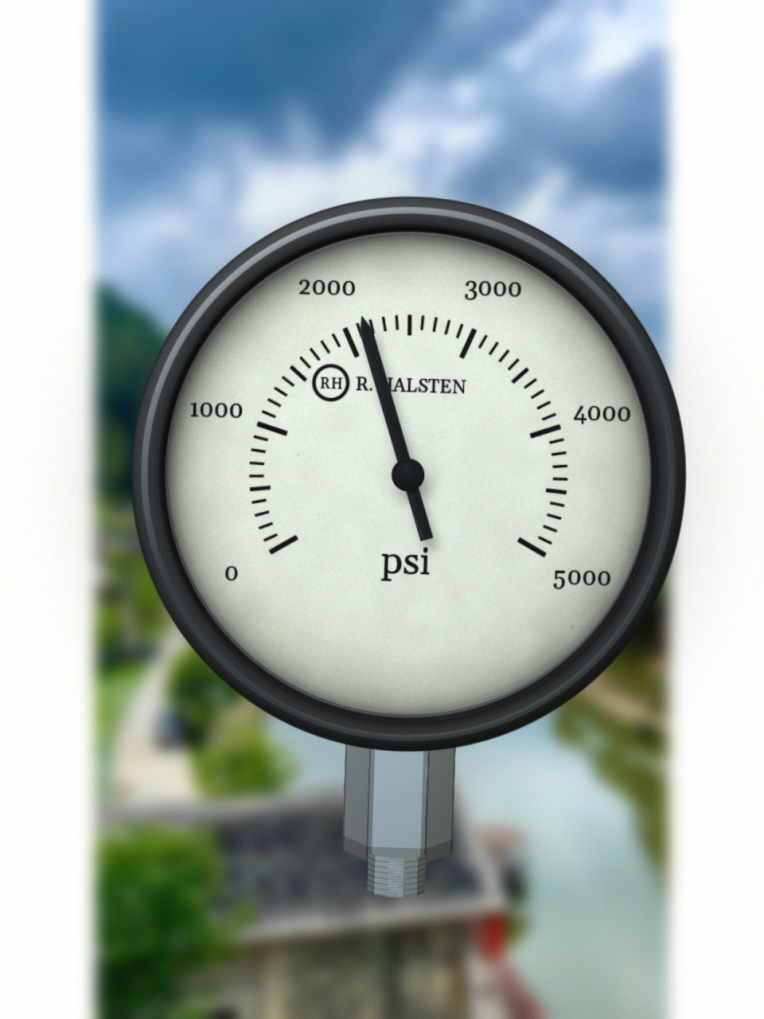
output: 2150 psi
